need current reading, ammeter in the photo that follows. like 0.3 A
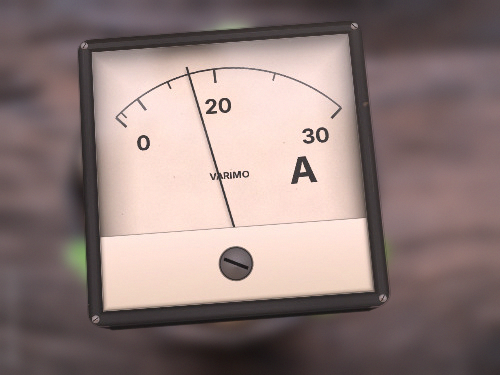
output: 17.5 A
